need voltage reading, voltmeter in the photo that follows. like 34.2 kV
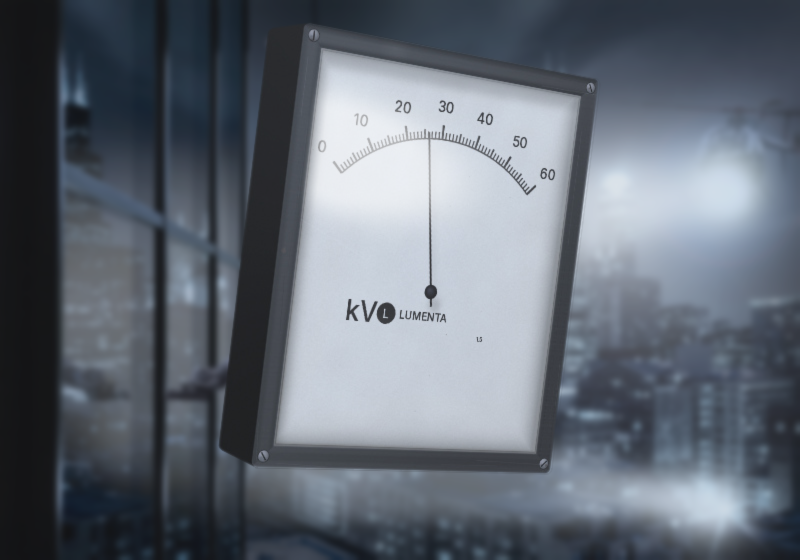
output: 25 kV
